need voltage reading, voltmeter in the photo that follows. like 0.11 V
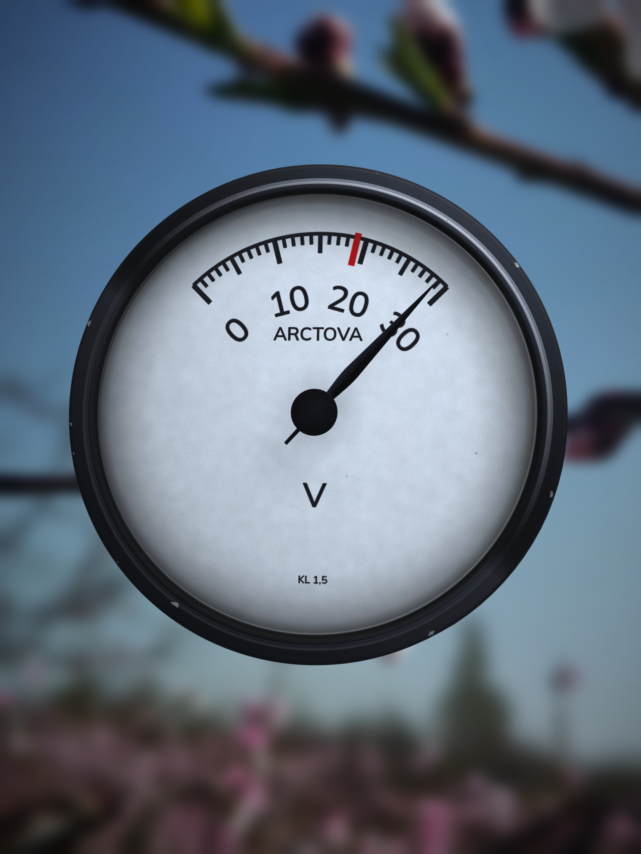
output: 29 V
